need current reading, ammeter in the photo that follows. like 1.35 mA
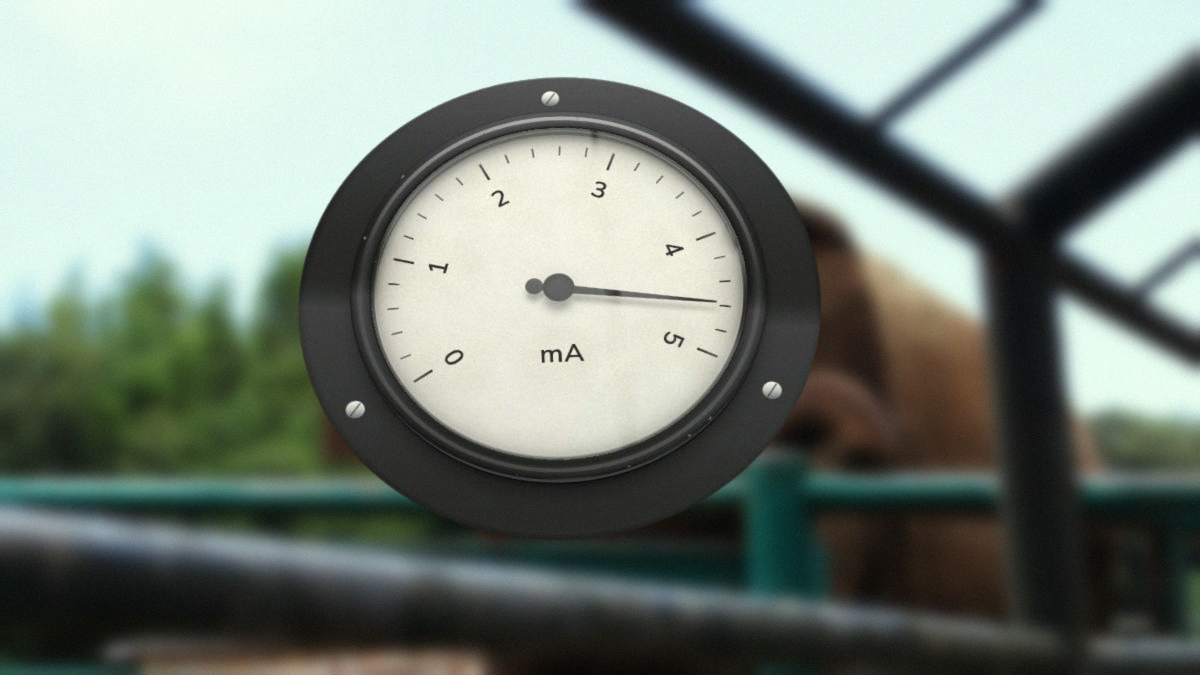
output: 4.6 mA
